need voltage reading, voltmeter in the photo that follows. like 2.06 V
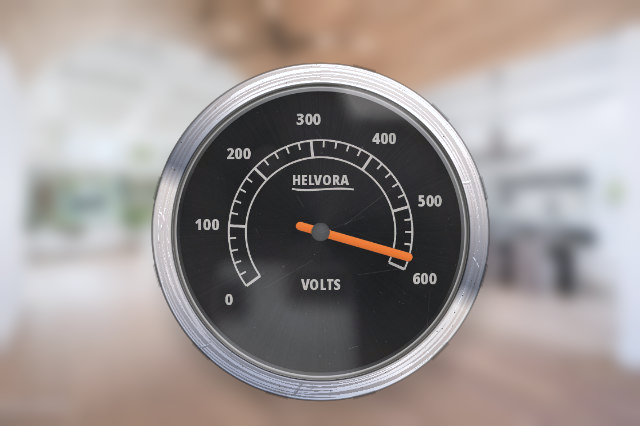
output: 580 V
